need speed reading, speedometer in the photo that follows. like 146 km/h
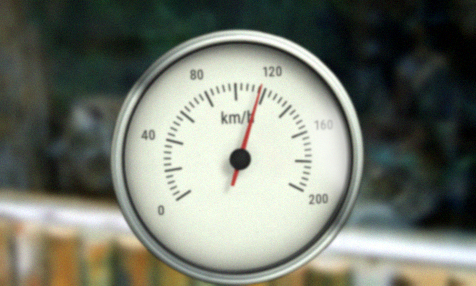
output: 116 km/h
